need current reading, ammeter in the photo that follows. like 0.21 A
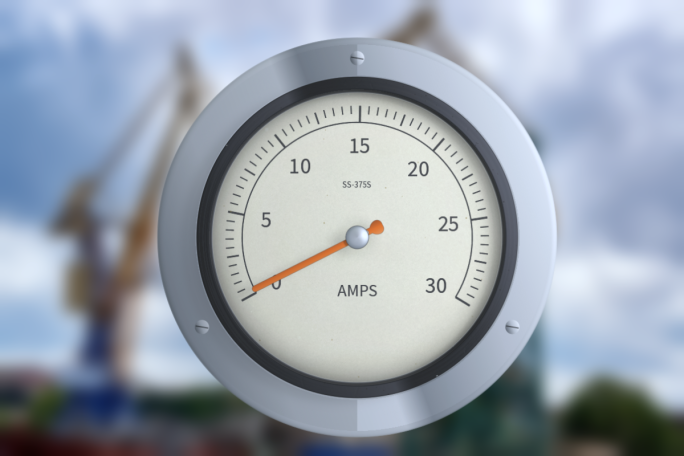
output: 0.25 A
